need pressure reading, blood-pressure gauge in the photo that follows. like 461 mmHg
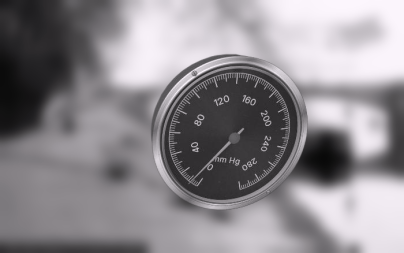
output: 10 mmHg
